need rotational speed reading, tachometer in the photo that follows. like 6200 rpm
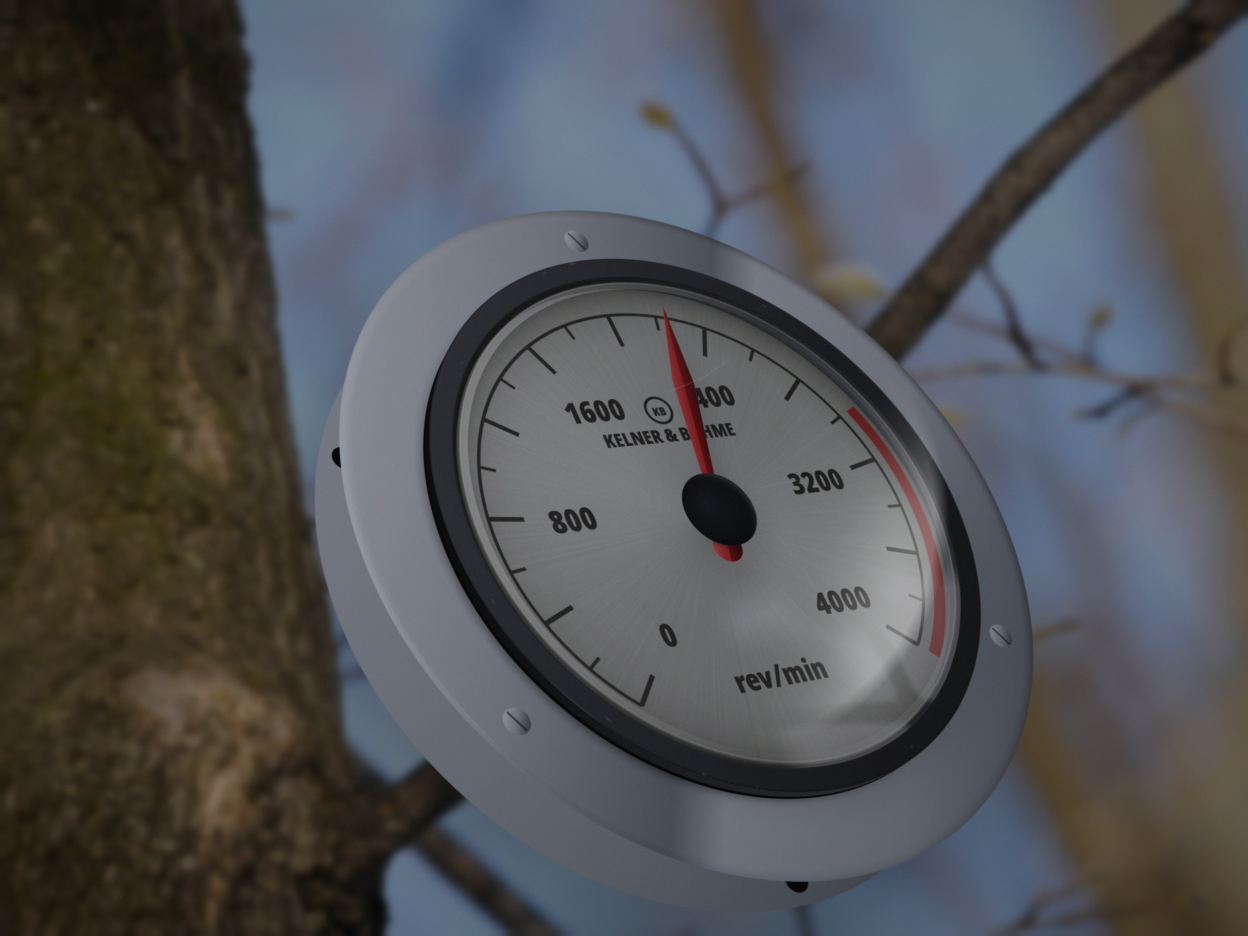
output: 2200 rpm
